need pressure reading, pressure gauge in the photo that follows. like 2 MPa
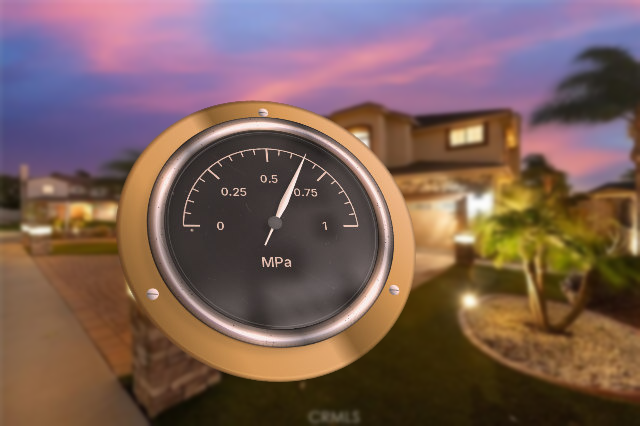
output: 0.65 MPa
